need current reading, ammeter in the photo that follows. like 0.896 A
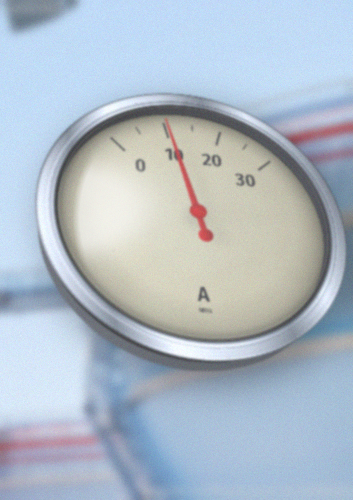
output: 10 A
